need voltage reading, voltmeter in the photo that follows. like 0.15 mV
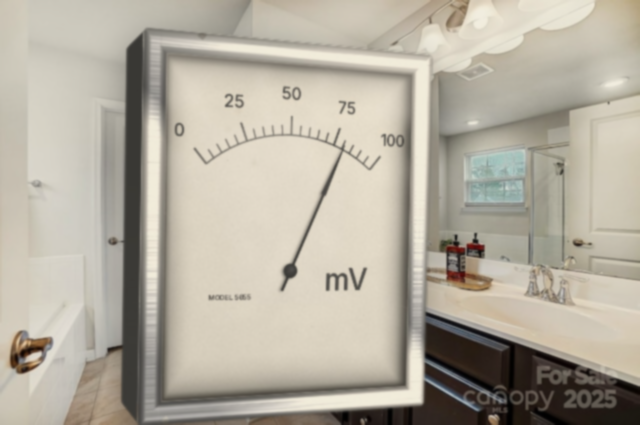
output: 80 mV
